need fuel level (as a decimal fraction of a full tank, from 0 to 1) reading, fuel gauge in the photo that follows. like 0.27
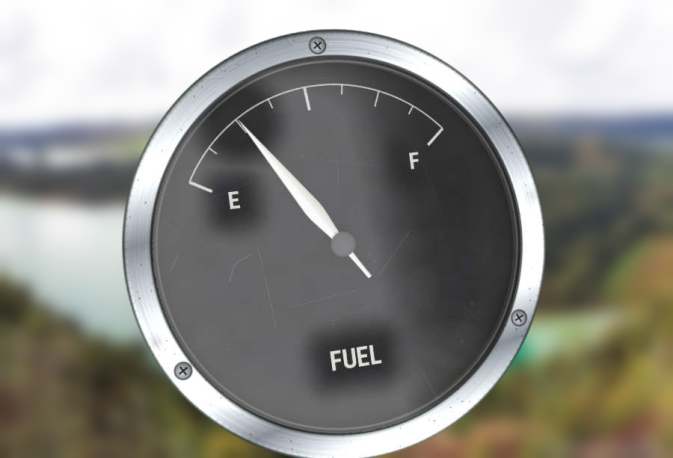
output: 0.25
